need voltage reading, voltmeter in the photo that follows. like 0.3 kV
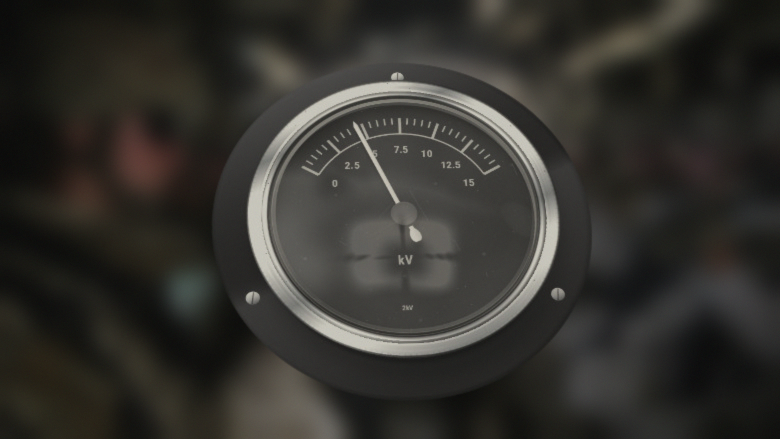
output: 4.5 kV
